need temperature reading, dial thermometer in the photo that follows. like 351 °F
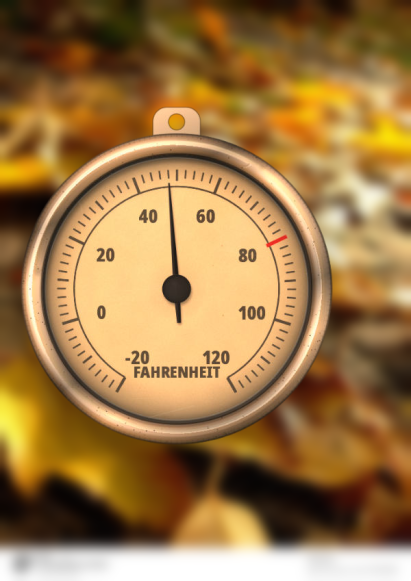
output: 48 °F
